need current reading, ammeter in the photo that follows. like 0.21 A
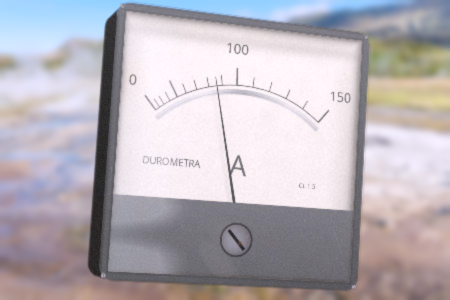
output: 85 A
